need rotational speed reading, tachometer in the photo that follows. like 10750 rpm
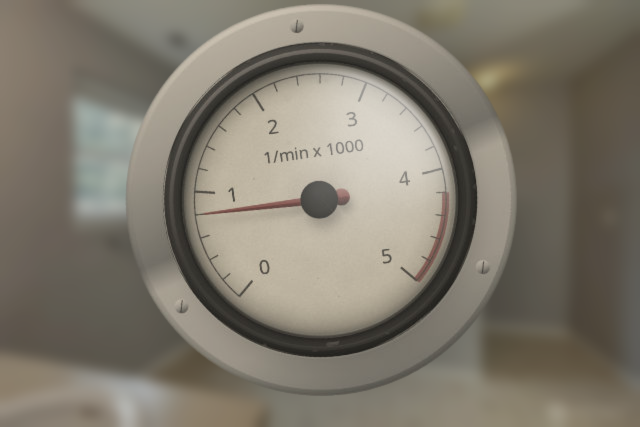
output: 800 rpm
